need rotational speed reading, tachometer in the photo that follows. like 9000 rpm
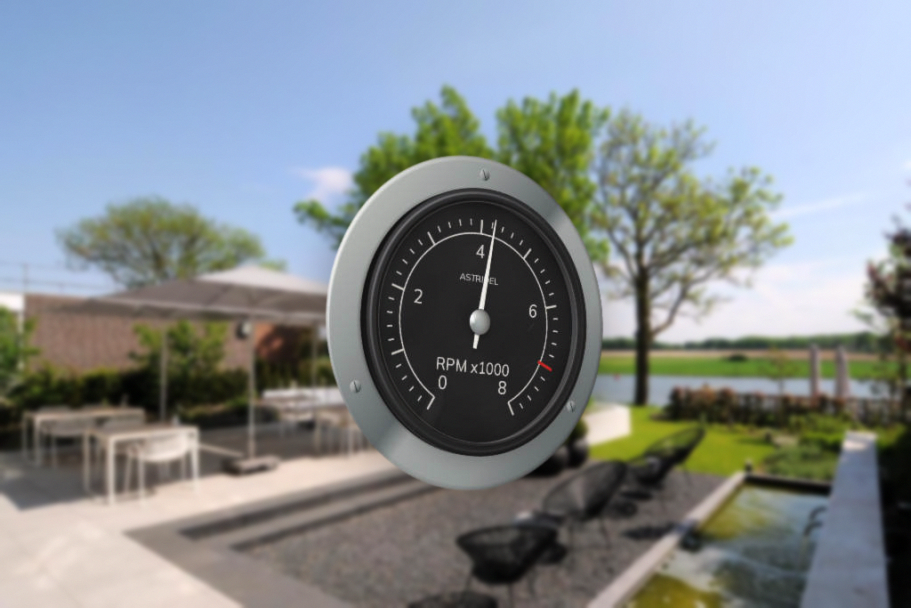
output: 4200 rpm
